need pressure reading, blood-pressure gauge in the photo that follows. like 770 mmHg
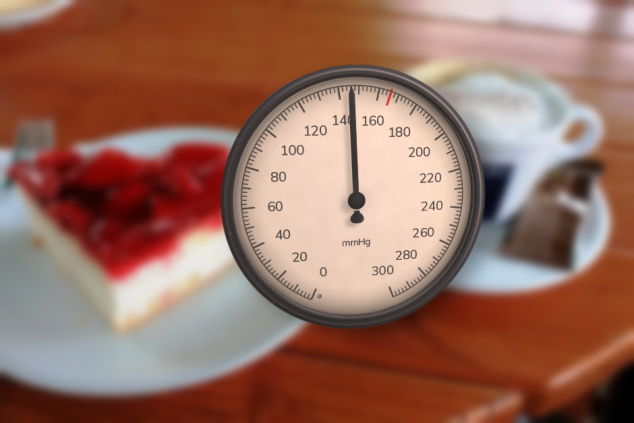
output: 146 mmHg
